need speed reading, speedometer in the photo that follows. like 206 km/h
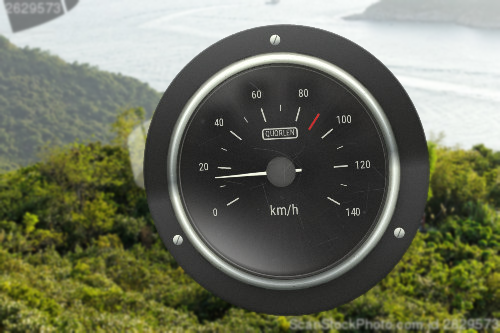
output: 15 km/h
